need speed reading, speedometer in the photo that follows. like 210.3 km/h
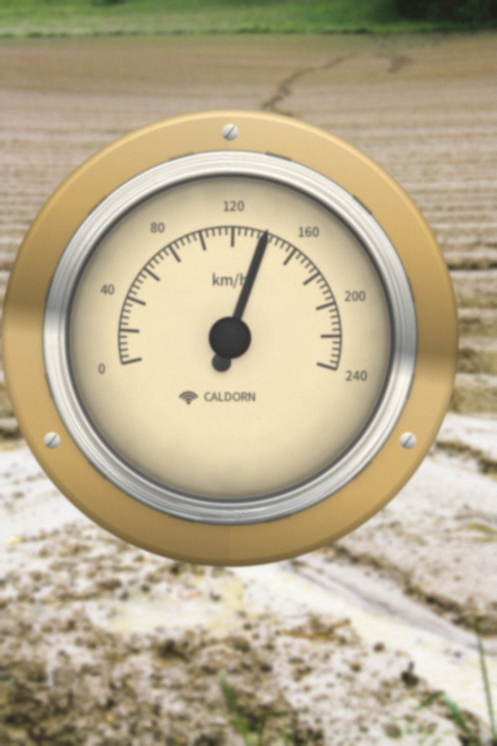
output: 140 km/h
